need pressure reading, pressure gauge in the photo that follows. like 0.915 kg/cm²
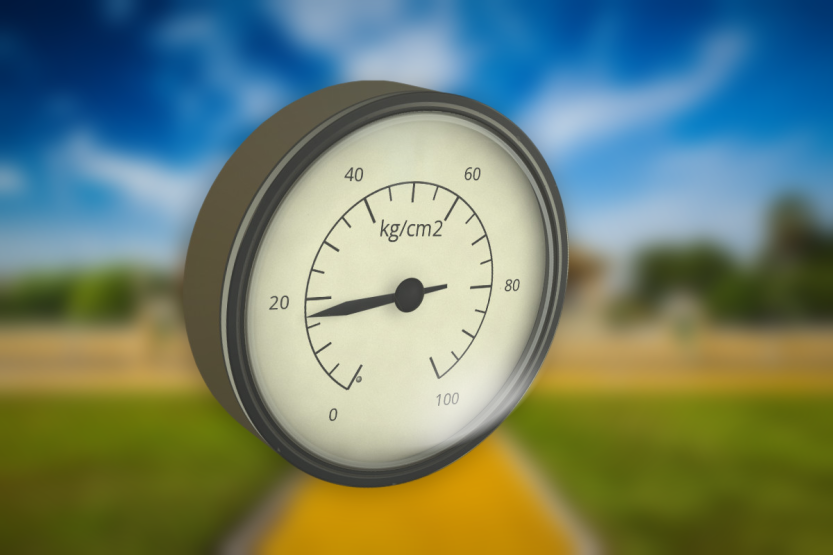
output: 17.5 kg/cm²
